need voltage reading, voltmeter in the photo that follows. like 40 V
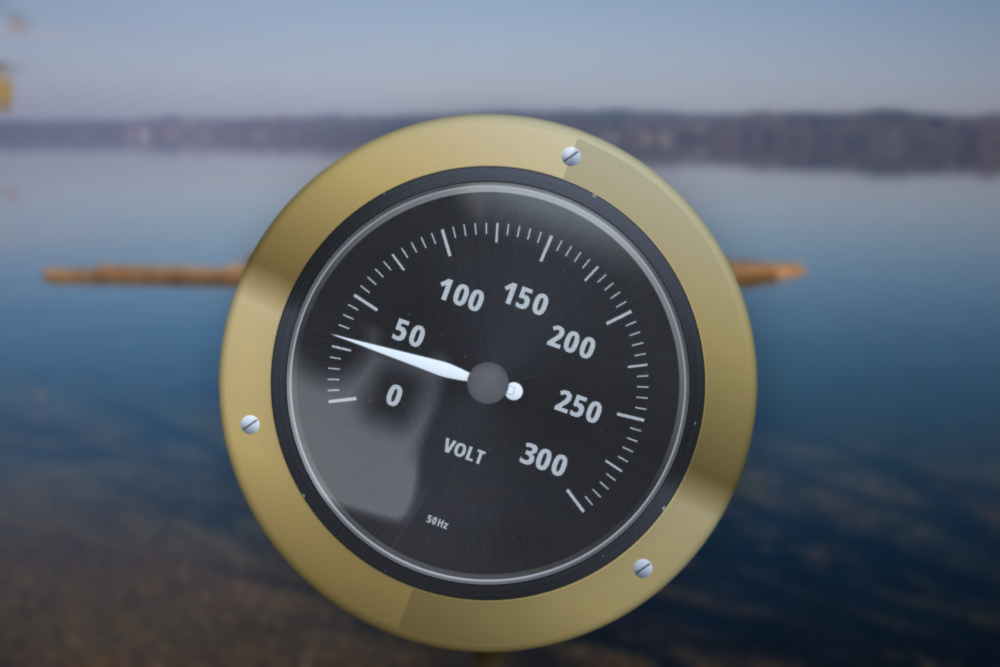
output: 30 V
